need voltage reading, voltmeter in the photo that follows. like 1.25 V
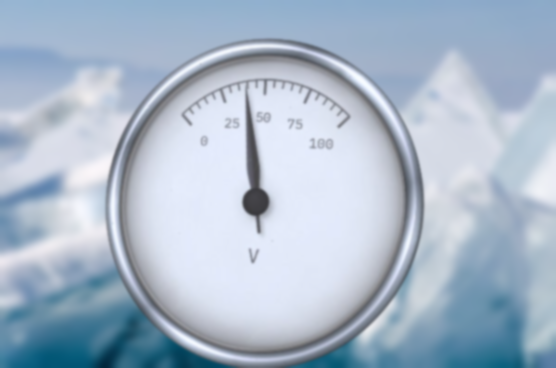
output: 40 V
